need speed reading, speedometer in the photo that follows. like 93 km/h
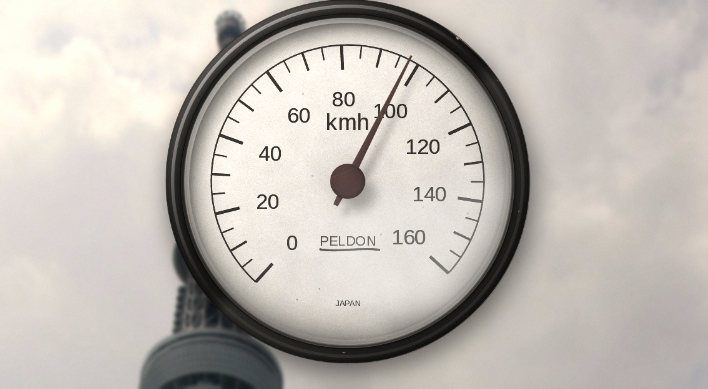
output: 97.5 km/h
